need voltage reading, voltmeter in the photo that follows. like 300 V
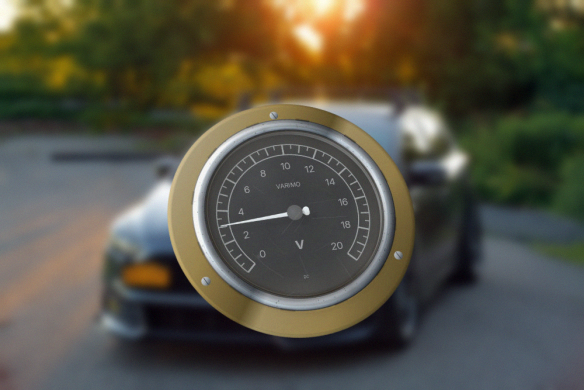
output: 3 V
